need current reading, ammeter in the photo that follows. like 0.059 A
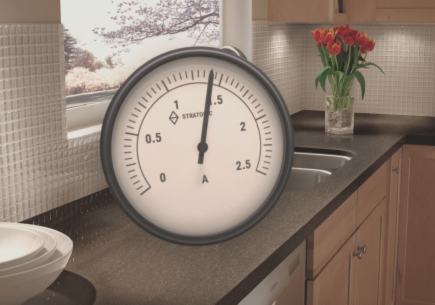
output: 1.4 A
